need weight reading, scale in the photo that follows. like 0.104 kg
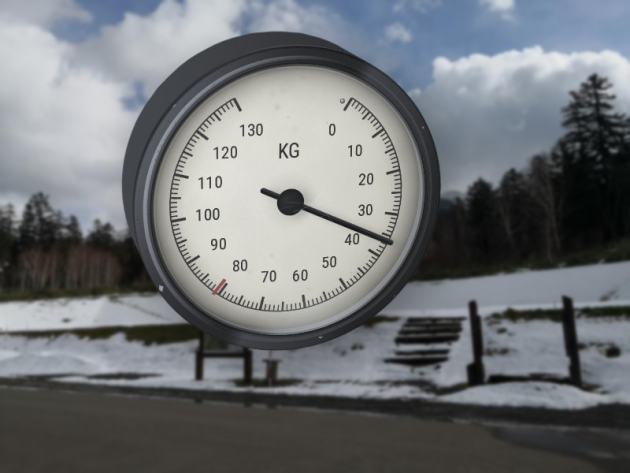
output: 36 kg
